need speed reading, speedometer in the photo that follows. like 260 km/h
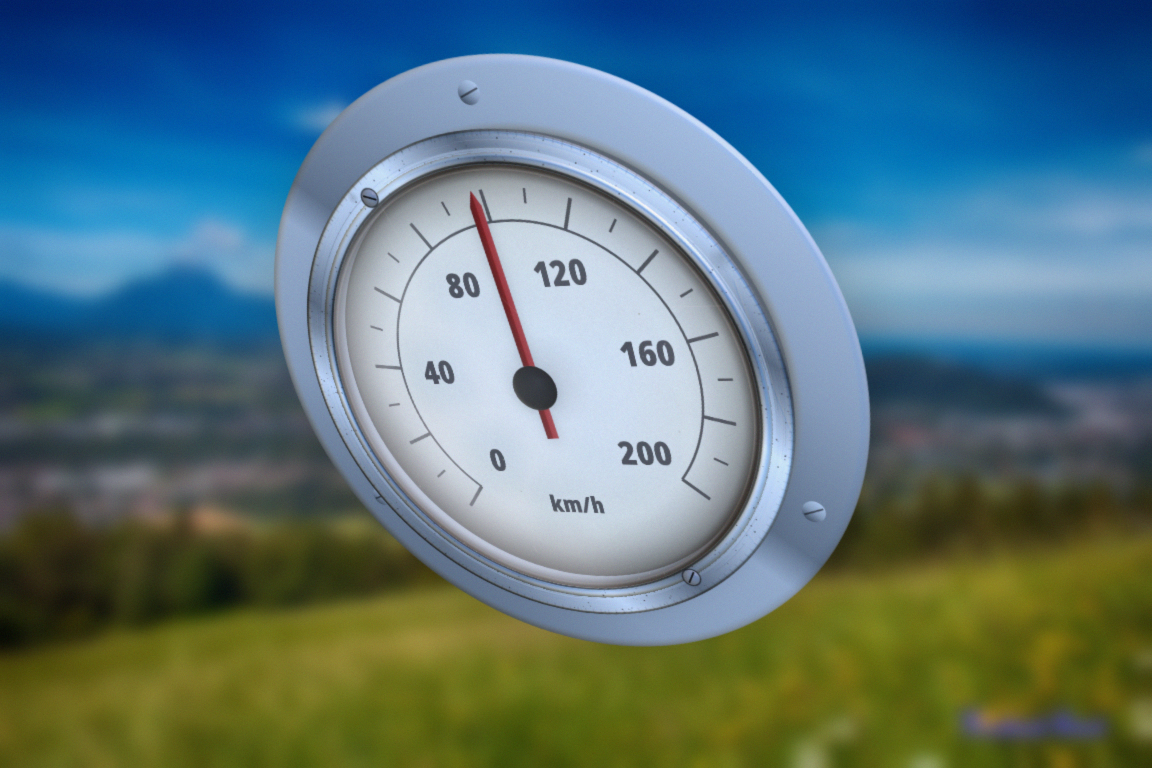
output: 100 km/h
